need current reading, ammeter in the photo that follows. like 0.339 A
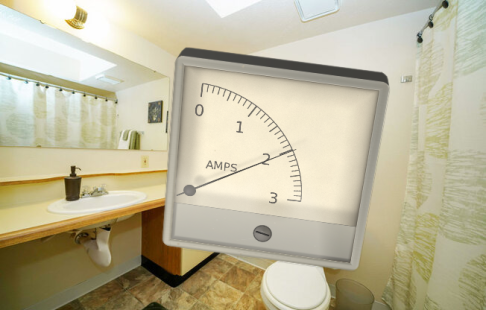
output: 2 A
